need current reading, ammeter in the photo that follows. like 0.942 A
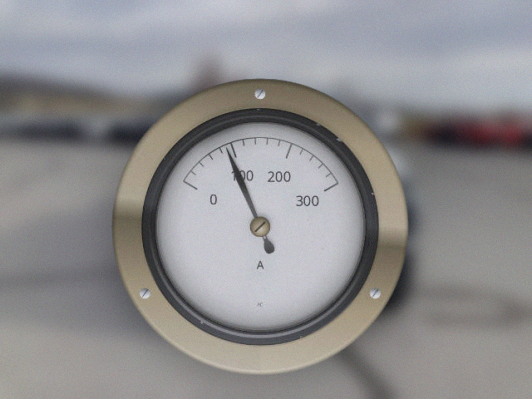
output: 90 A
